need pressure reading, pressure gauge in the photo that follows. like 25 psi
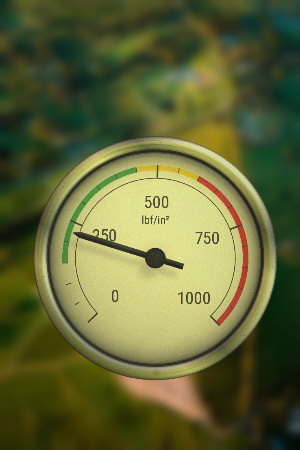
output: 225 psi
